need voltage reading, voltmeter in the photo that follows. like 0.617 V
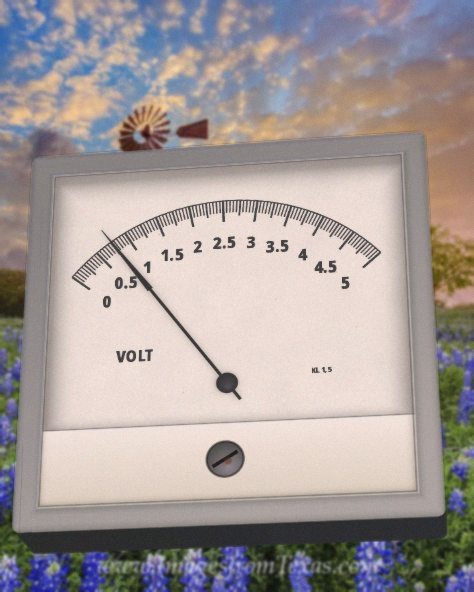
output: 0.75 V
